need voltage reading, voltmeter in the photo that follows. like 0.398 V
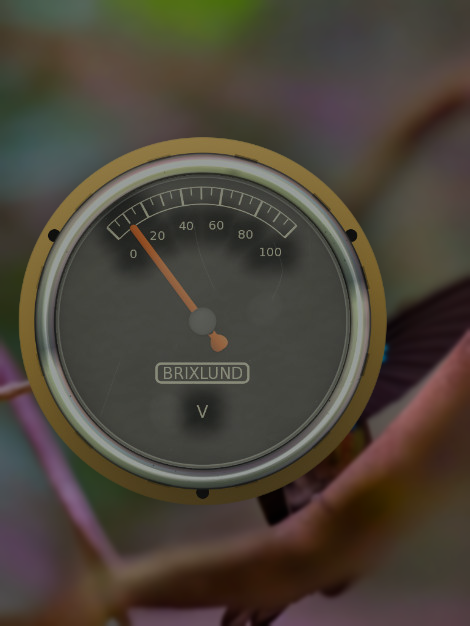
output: 10 V
